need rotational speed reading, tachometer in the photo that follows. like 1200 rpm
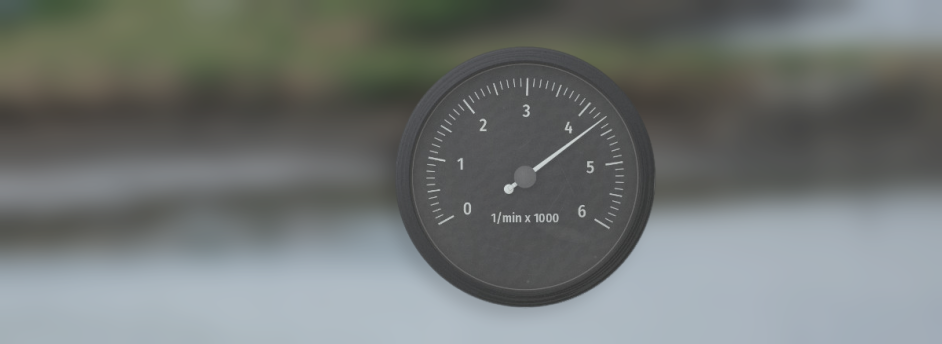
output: 4300 rpm
